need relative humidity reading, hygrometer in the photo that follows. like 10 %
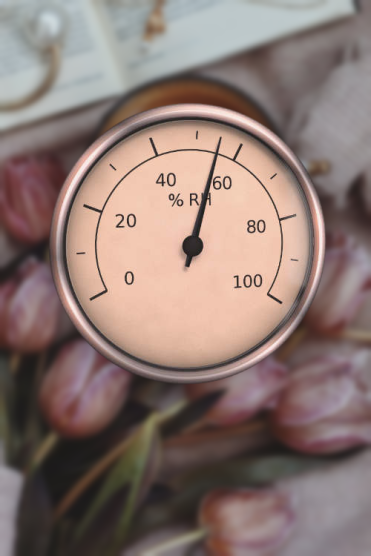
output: 55 %
